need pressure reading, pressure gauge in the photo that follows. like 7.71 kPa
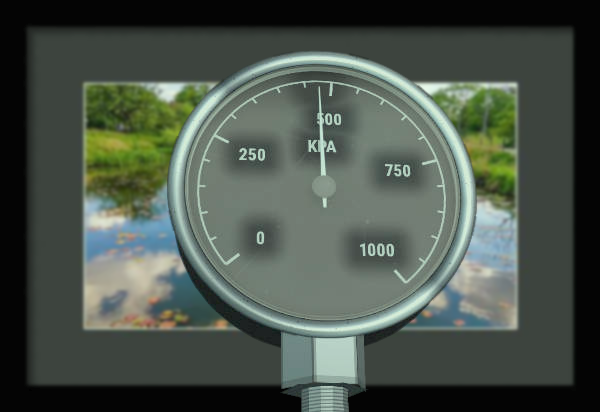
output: 475 kPa
